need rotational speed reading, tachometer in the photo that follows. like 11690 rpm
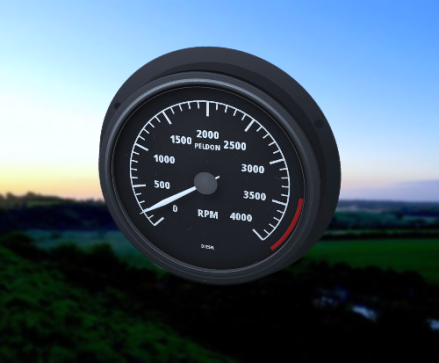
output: 200 rpm
